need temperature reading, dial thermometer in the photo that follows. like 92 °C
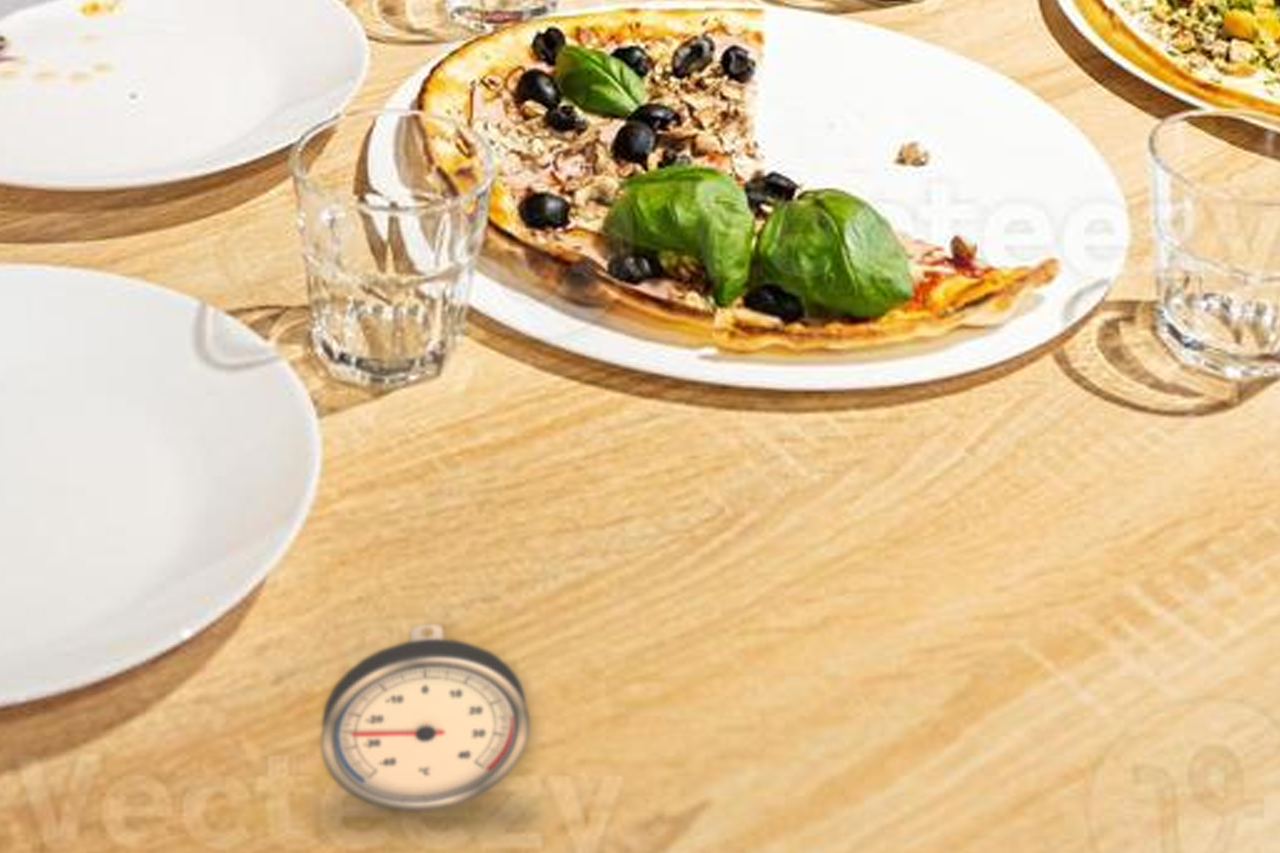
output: -25 °C
